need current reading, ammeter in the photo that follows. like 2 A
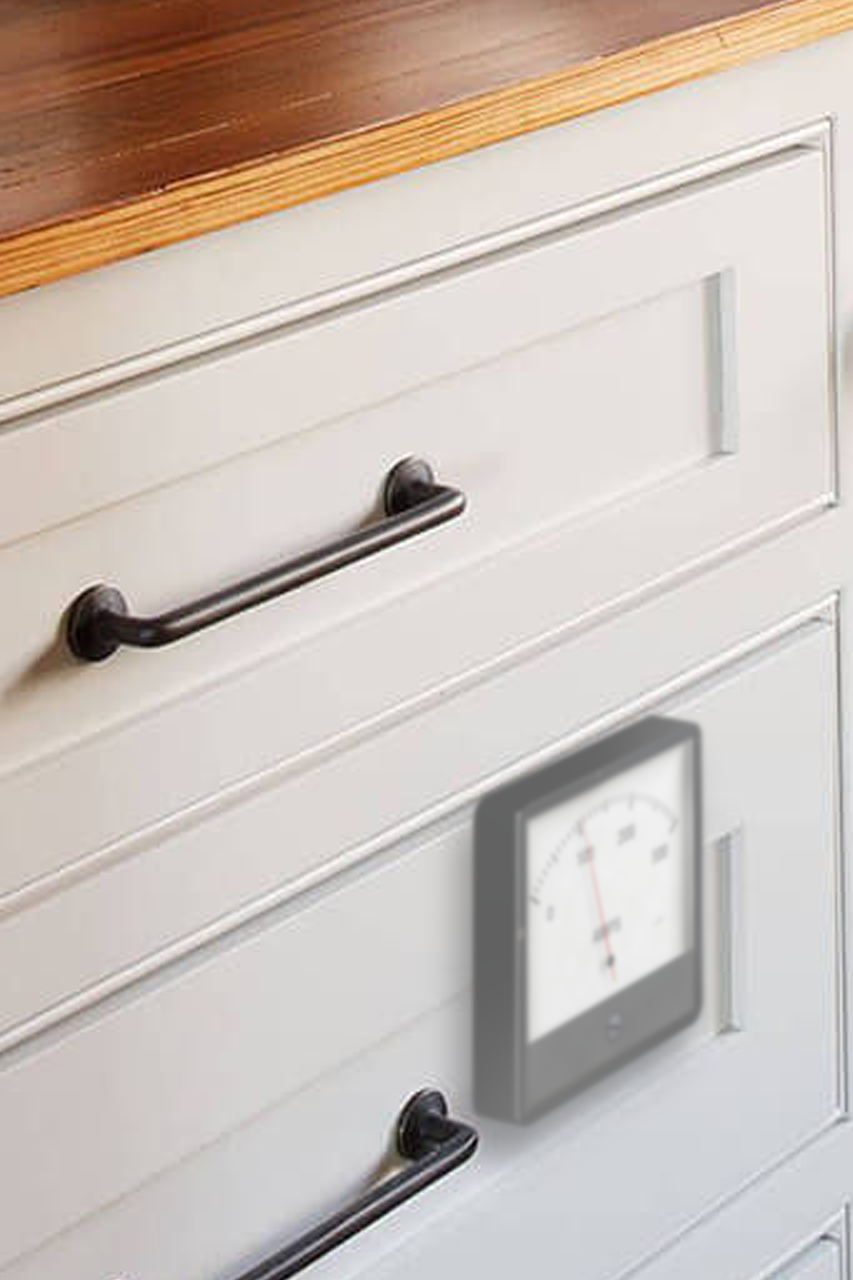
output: 100 A
